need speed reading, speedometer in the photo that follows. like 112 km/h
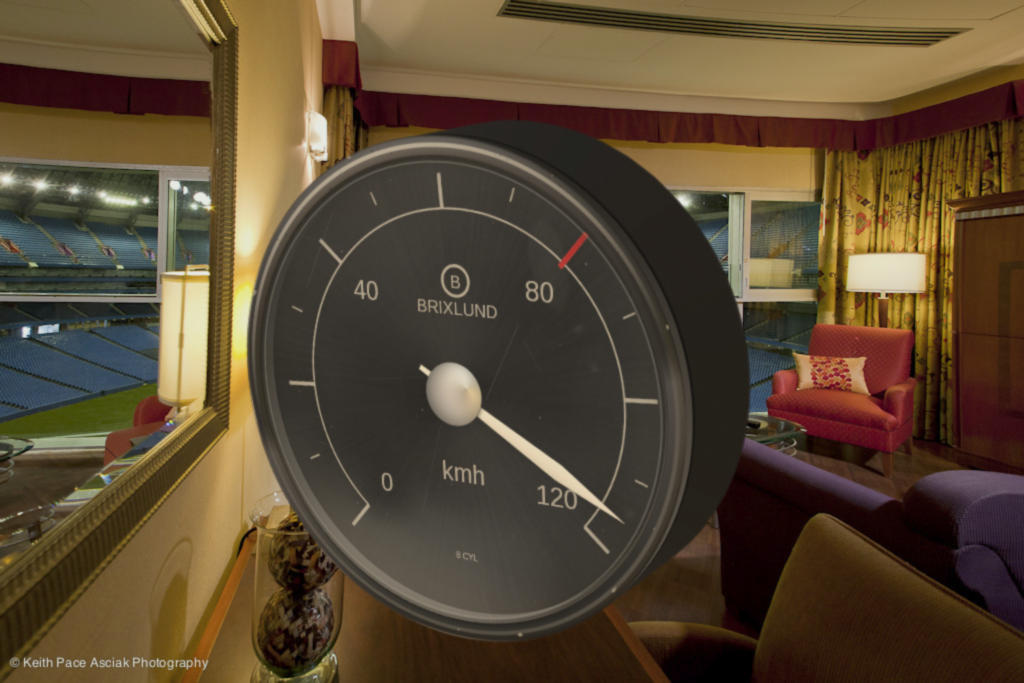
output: 115 km/h
